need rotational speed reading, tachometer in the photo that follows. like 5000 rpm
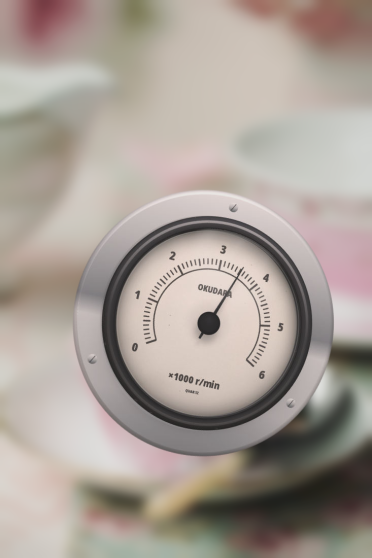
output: 3500 rpm
